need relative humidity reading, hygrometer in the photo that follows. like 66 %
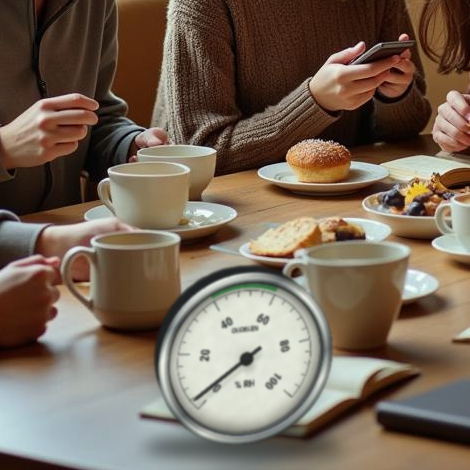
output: 4 %
